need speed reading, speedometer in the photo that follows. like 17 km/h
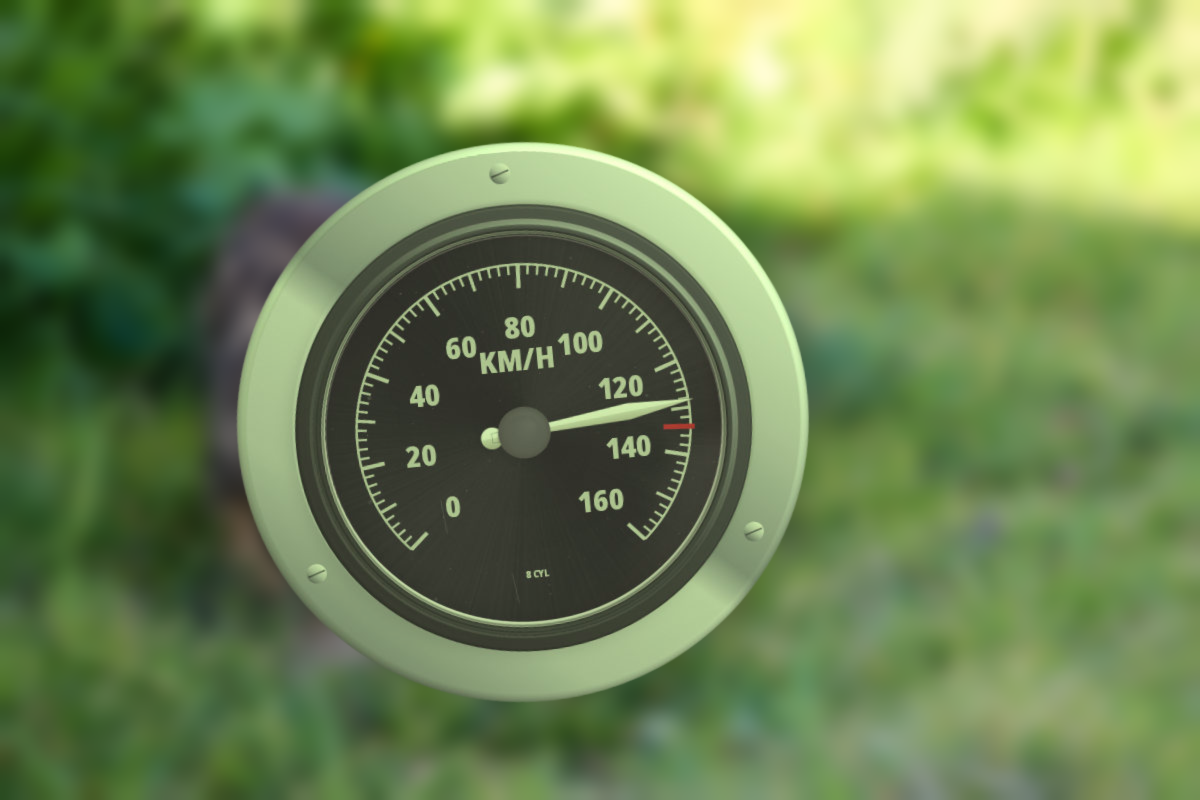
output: 128 km/h
